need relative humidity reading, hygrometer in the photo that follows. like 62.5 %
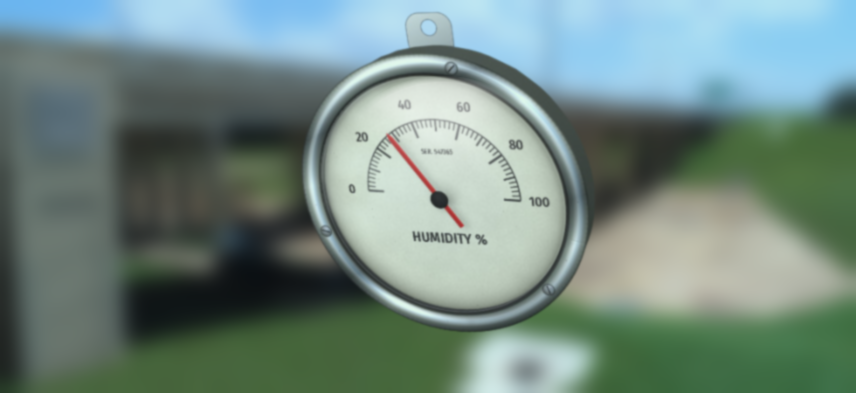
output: 30 %
